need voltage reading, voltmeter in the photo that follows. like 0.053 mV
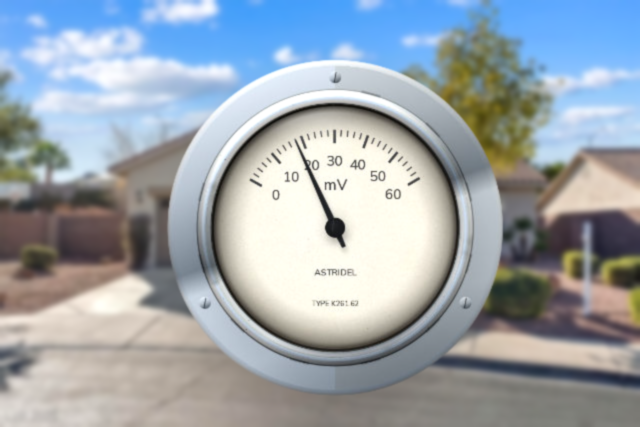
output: 18 mV
